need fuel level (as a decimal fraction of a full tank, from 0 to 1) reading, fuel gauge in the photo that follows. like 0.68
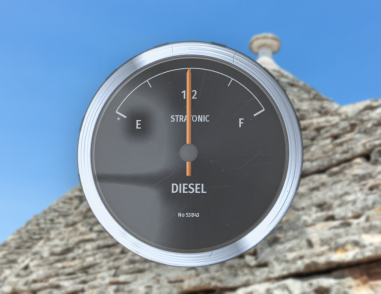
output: 0.5
